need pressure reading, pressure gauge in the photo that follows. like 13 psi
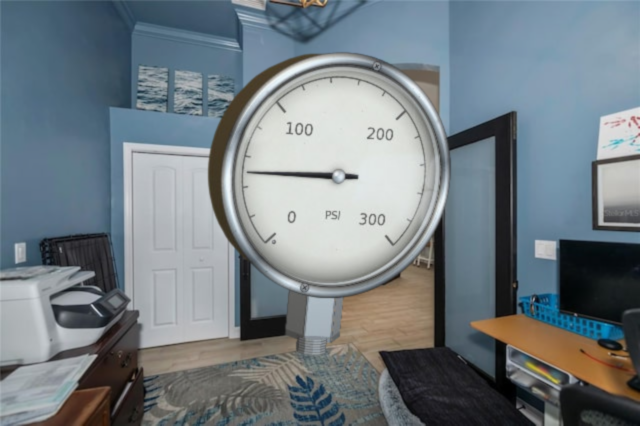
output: 50 psi
